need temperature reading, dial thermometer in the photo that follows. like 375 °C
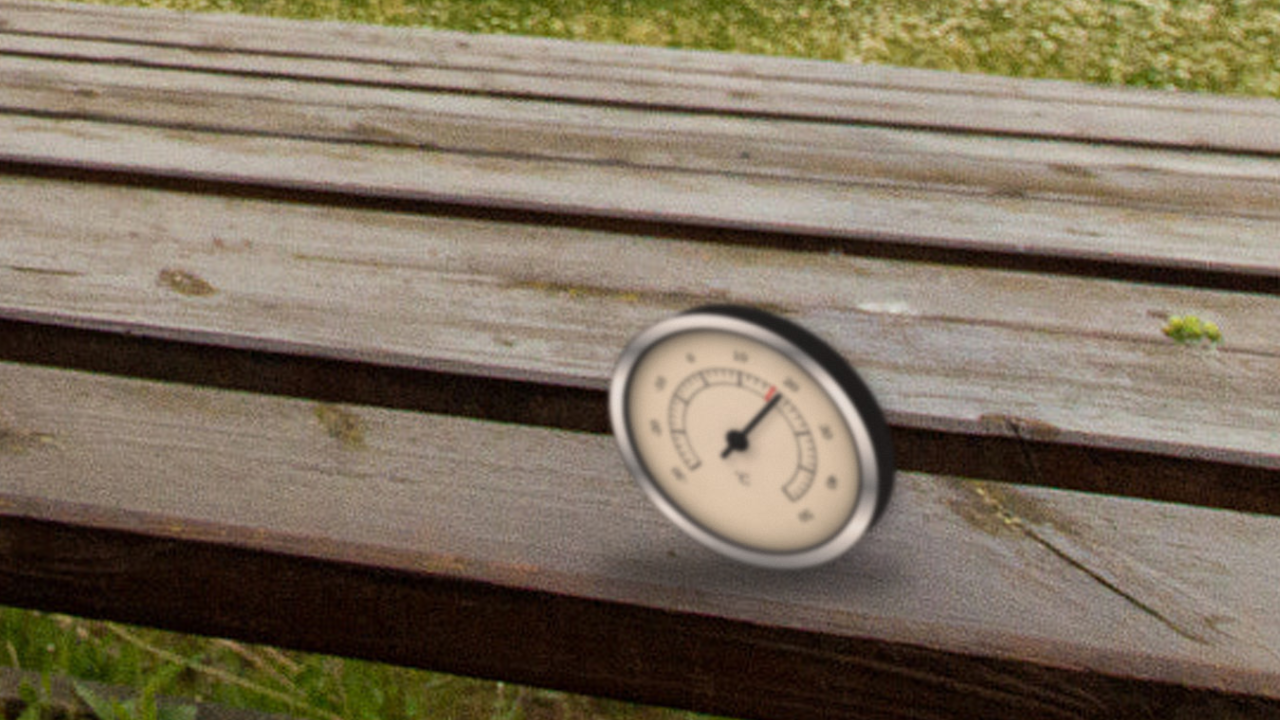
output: 20 °C
